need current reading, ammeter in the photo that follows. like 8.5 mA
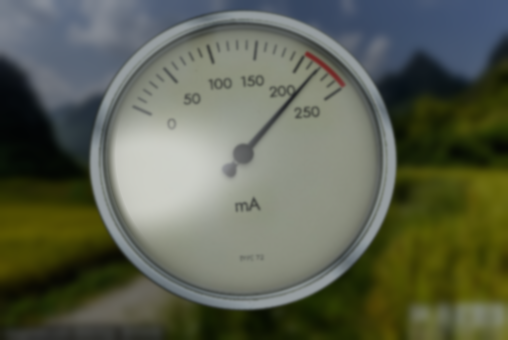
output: 220 mA
